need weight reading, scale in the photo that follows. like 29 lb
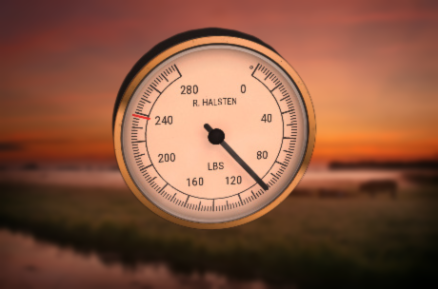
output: 100 lb
